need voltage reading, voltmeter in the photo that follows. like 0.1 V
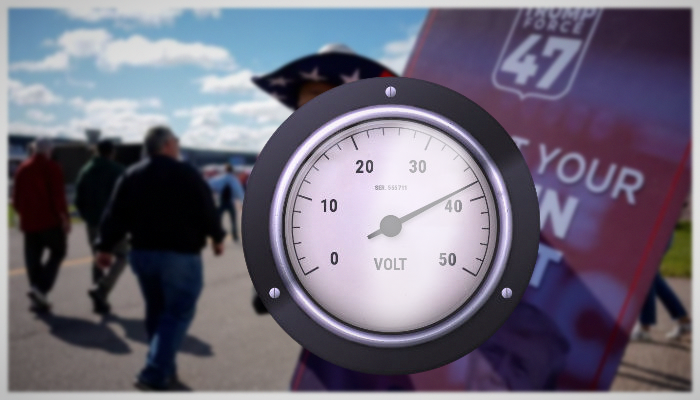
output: 38 V
